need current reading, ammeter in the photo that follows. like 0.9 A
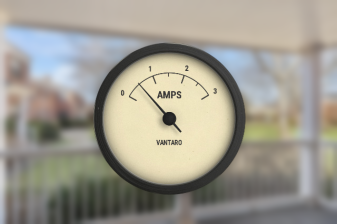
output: 0.5 A
